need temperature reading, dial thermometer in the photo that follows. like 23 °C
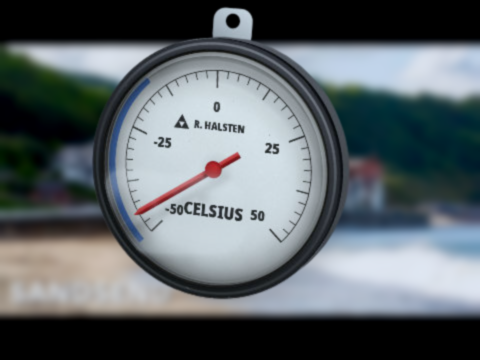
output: -45 °C
